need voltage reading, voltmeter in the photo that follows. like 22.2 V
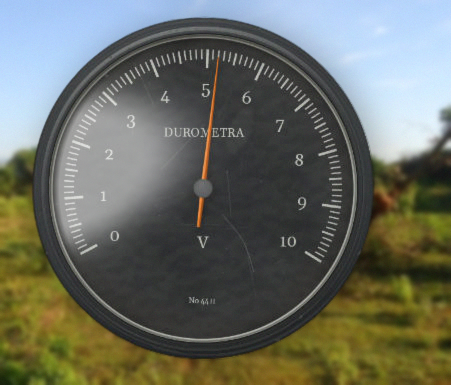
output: 5.2 V
